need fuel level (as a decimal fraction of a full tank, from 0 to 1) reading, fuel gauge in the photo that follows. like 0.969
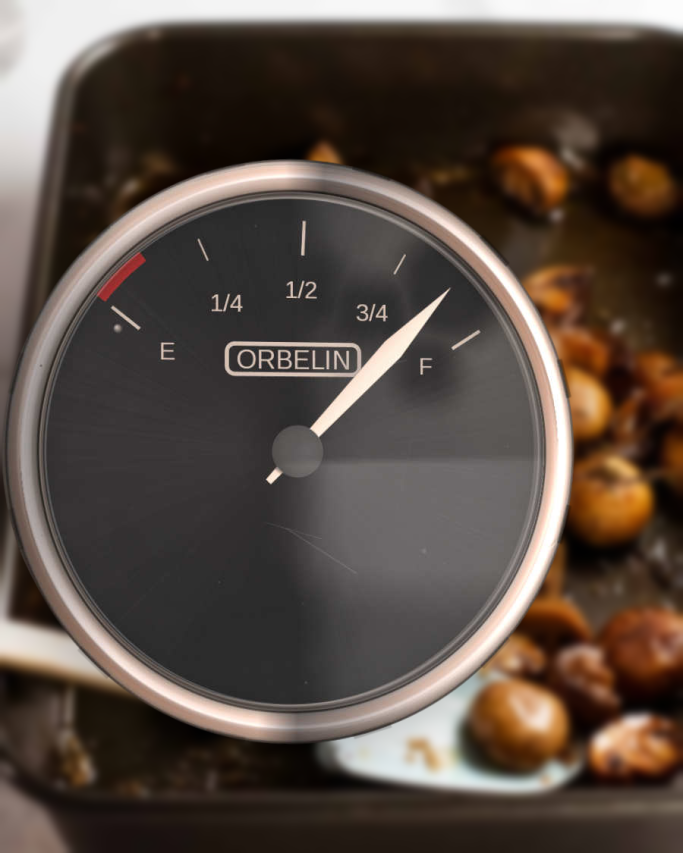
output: 0.875
